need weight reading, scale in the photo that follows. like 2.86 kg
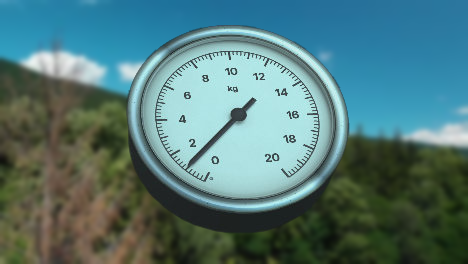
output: 1 kg
